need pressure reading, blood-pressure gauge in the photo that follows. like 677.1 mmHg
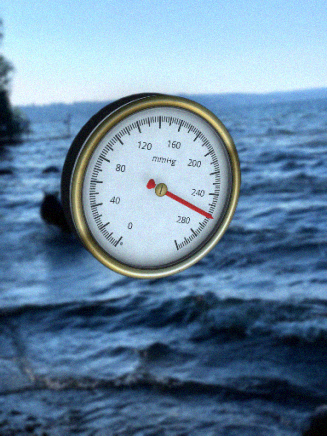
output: 260 mmHg
